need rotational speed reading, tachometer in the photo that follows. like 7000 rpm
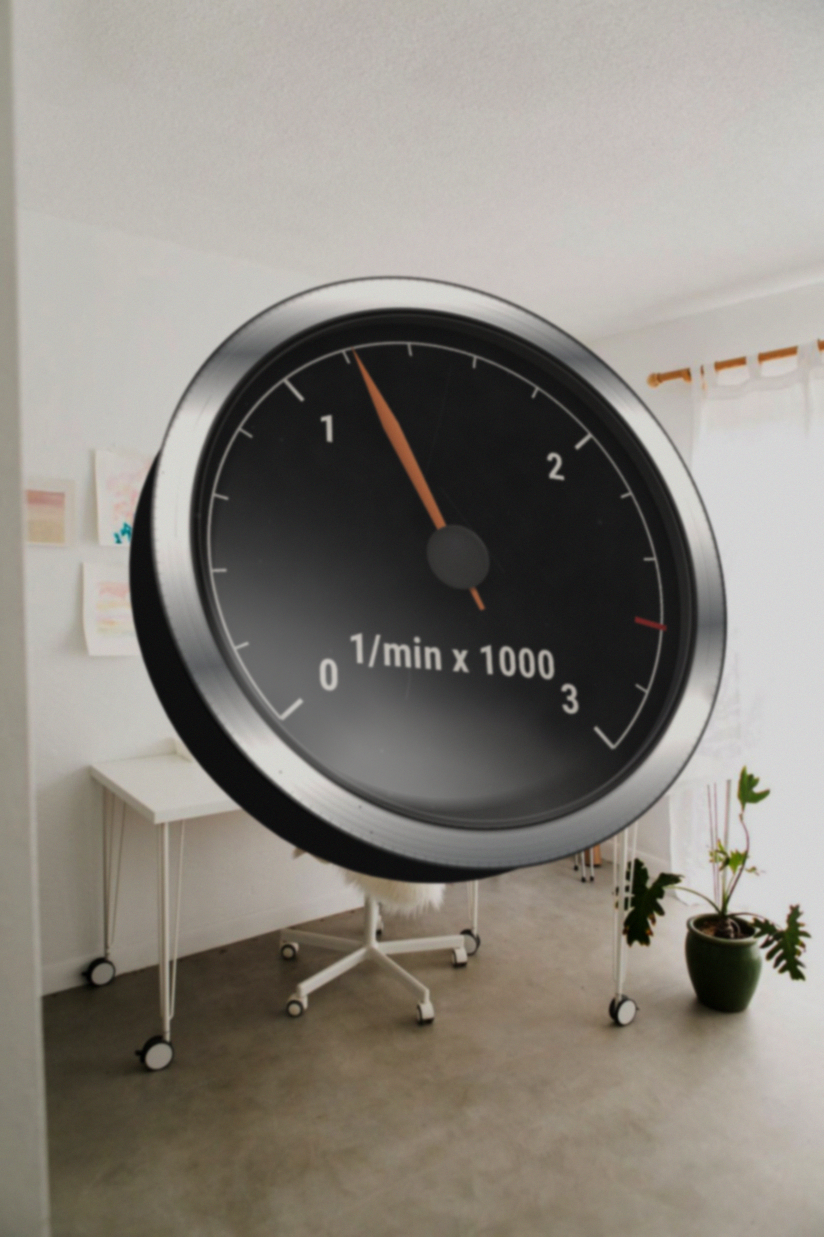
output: 1200 rpm
